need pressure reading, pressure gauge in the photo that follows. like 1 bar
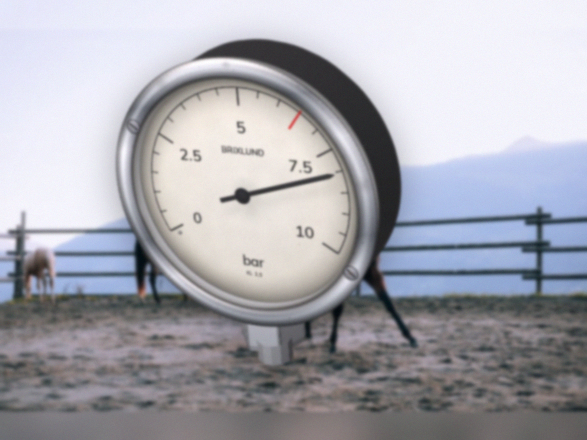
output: 8 bar
